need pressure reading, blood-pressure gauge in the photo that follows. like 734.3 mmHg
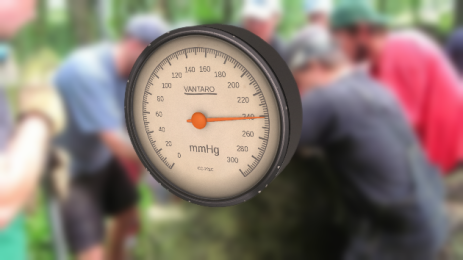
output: 240 mmHg
